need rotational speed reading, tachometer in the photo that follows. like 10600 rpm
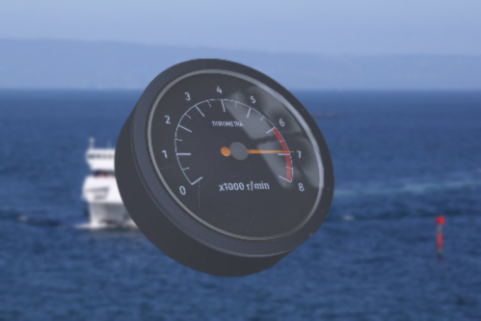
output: 7000 rpm
